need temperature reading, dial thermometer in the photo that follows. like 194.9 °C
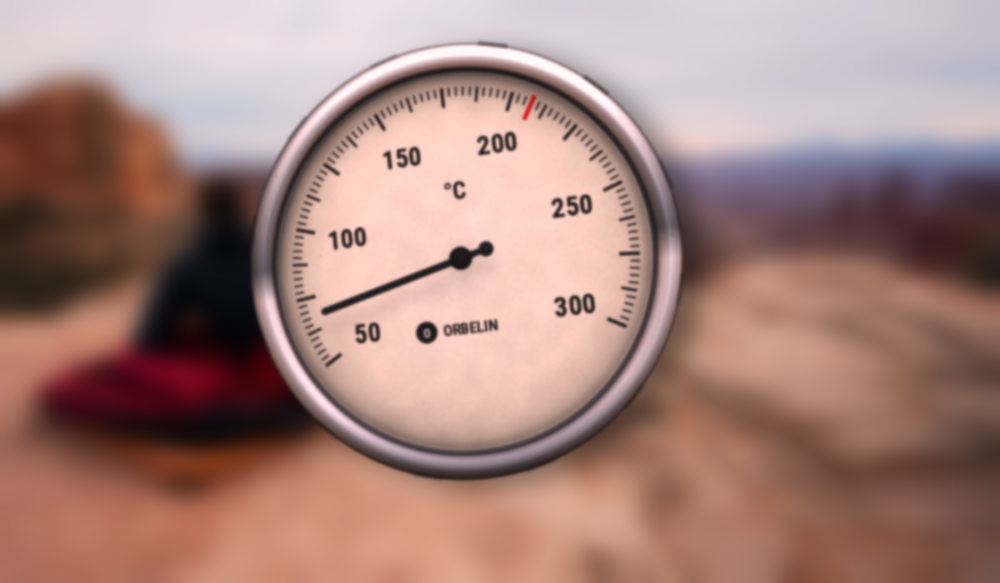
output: 67.5 °C
